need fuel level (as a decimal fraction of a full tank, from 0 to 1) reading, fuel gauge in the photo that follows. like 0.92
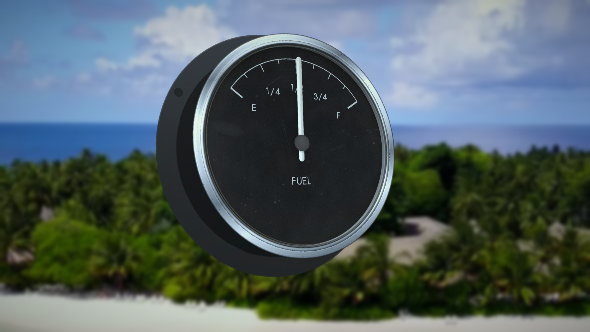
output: 0.5
